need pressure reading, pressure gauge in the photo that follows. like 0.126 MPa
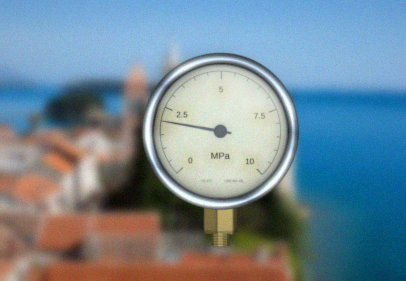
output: 2 MPa
